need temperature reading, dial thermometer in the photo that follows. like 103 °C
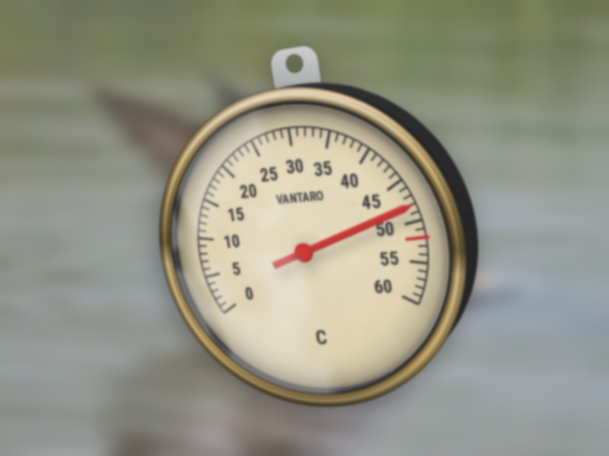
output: 48 °C
